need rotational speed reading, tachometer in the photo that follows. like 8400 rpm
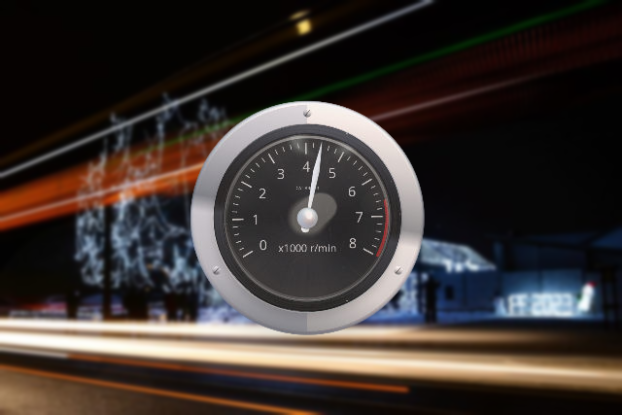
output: 4400 rpm
